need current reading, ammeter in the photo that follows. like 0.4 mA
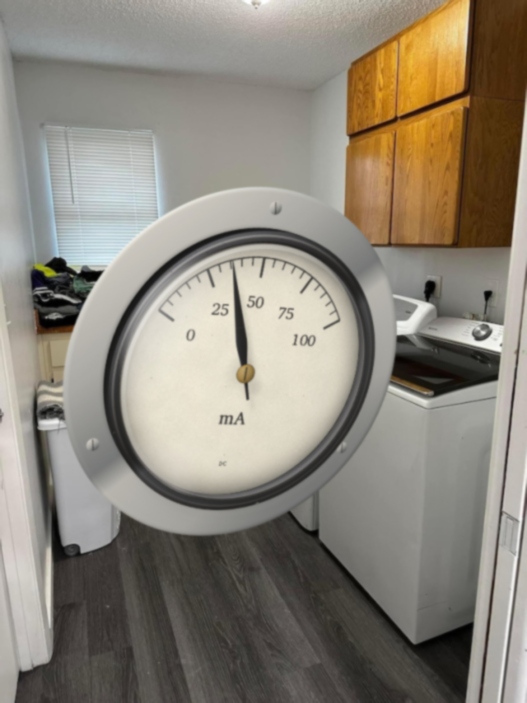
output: 35 mA
